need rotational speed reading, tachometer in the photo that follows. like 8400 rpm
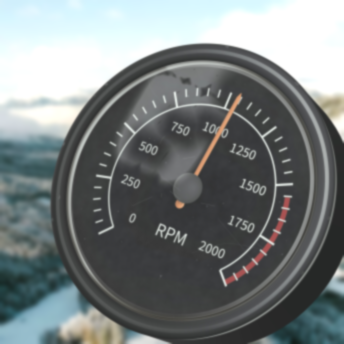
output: 1050 rpm
